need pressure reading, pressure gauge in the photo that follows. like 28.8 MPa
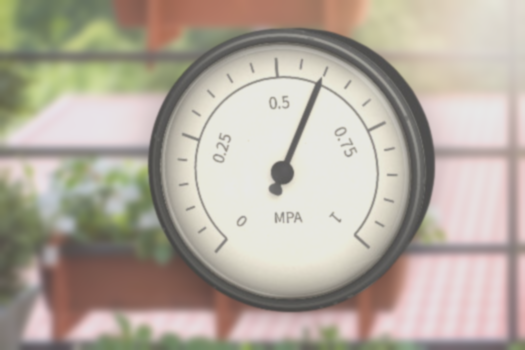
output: 0.6 MPa
